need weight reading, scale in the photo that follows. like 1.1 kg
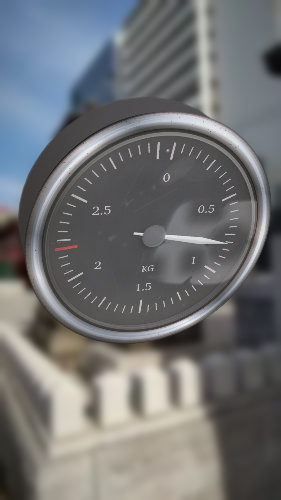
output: 0.8 kg
